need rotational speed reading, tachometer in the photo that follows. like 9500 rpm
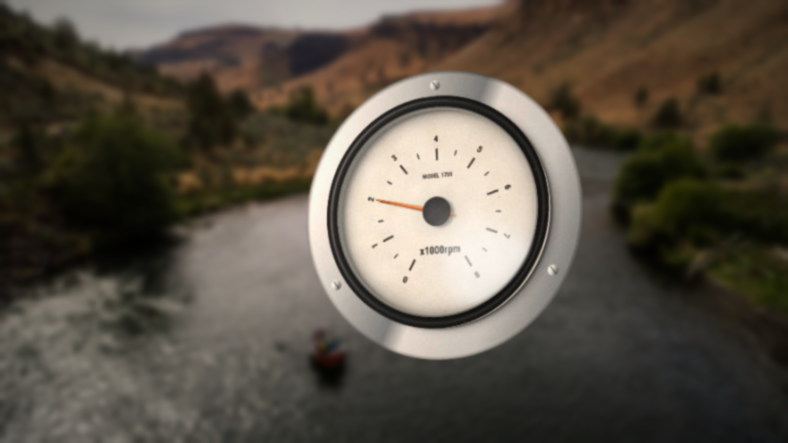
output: 2000 rpm
